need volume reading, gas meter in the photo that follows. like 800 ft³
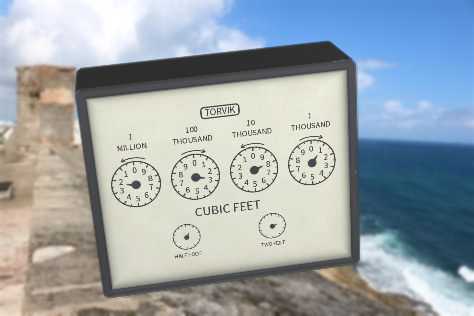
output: 228100 ft³
